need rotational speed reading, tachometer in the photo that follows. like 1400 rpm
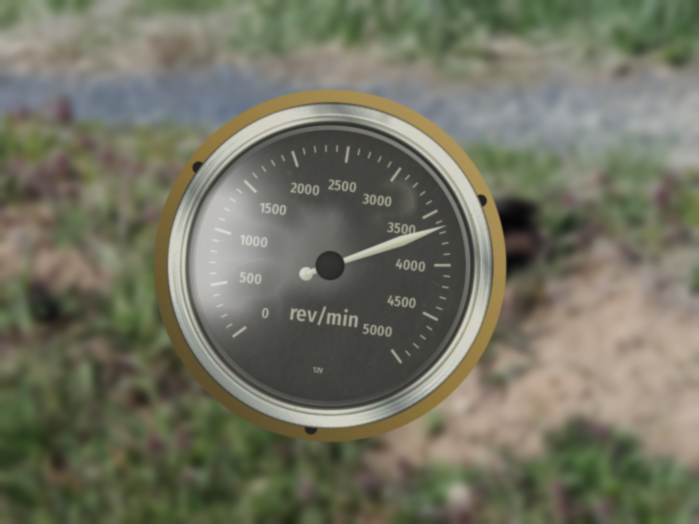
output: 3650 rpm
